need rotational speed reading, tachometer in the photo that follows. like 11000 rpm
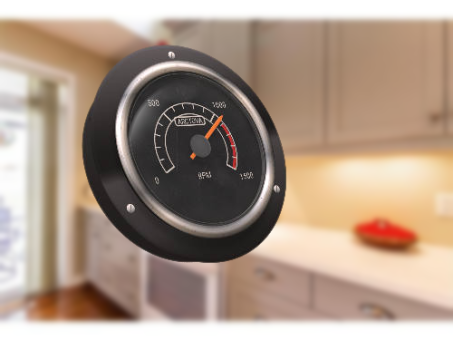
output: 1050 rpm
